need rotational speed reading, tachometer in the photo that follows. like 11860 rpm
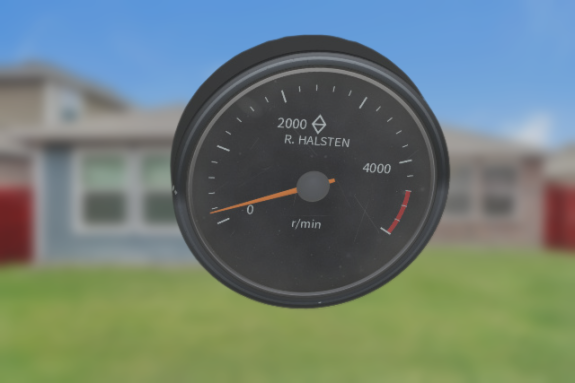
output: 200 rpm
